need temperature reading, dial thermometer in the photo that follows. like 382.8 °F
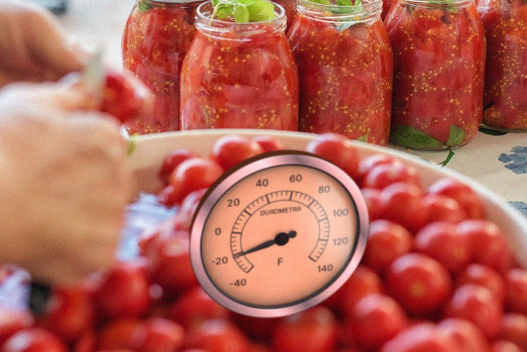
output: -20 °F
